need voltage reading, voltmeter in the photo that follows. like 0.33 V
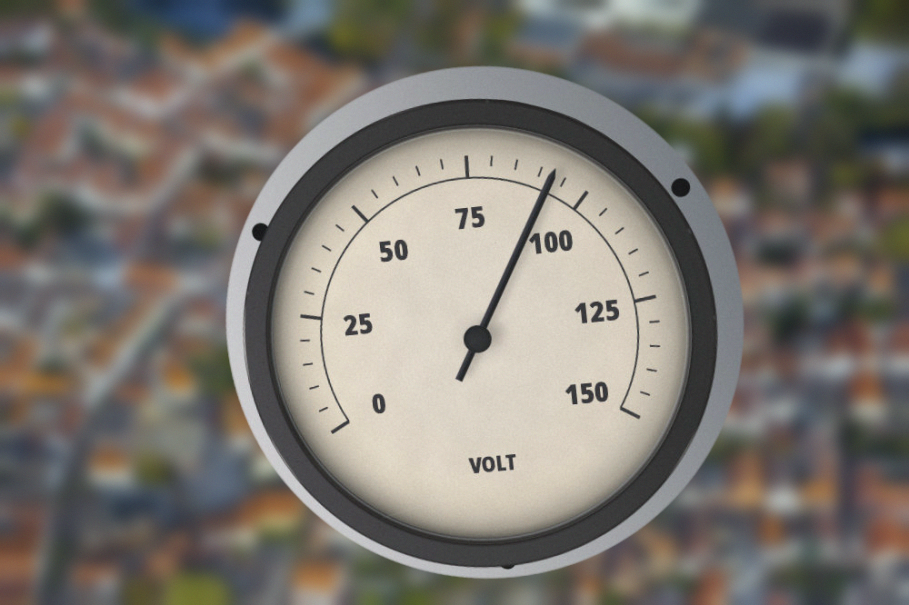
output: 92.5 V
